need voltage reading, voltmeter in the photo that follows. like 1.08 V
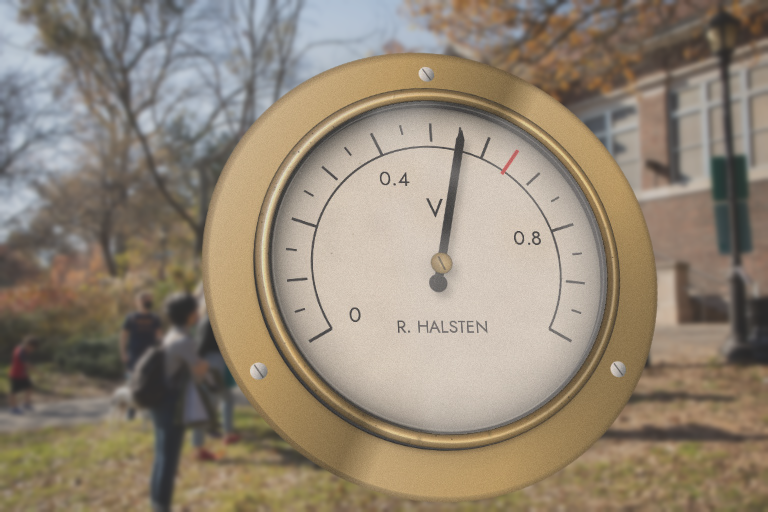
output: 0.55 V
